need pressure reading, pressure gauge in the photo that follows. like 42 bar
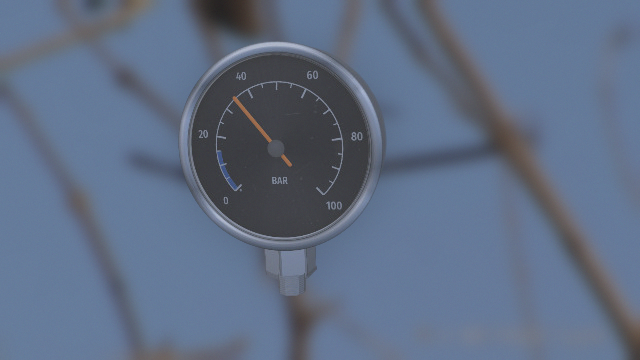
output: 35 bar
